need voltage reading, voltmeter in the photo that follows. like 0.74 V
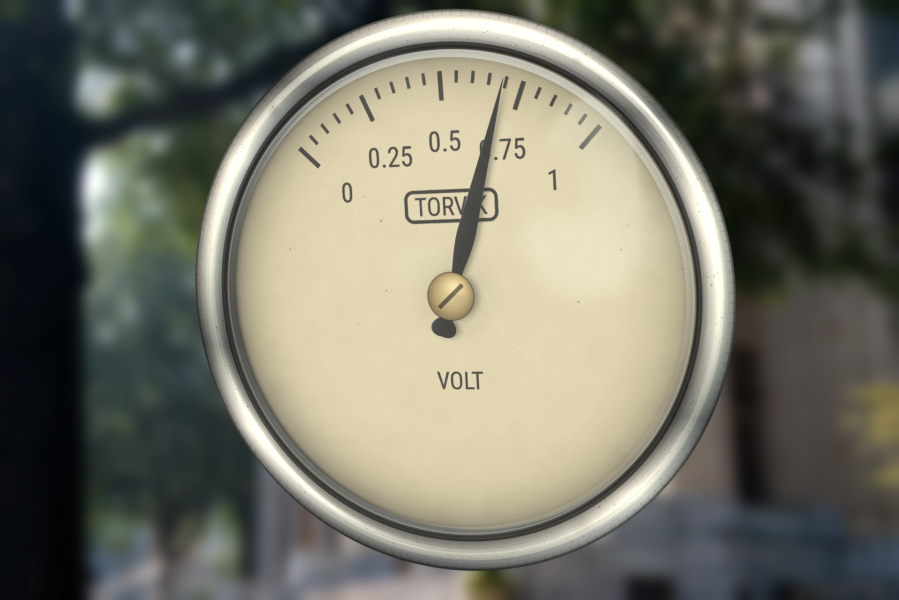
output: 0.7 V
